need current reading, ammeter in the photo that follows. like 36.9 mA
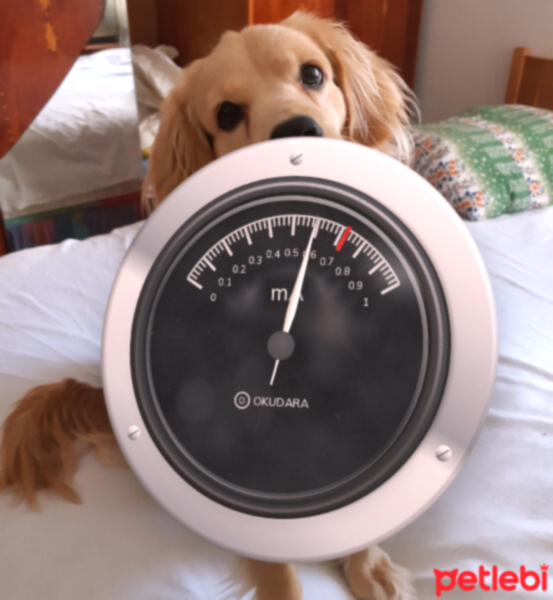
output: 0.6 mA
